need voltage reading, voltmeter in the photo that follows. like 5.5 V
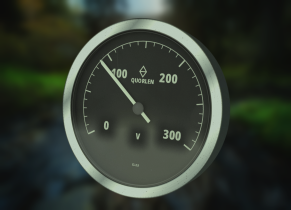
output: 90 V
